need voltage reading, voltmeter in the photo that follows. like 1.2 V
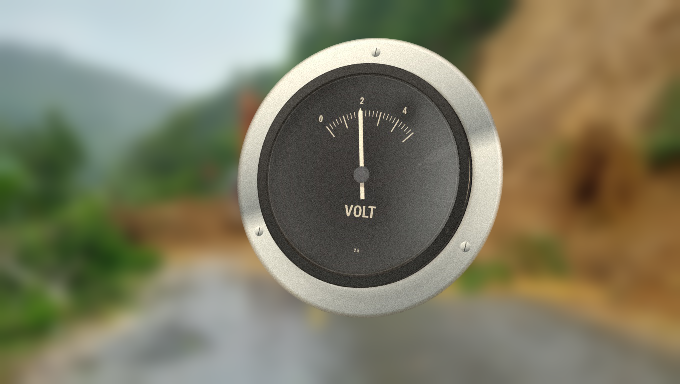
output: 2 V
